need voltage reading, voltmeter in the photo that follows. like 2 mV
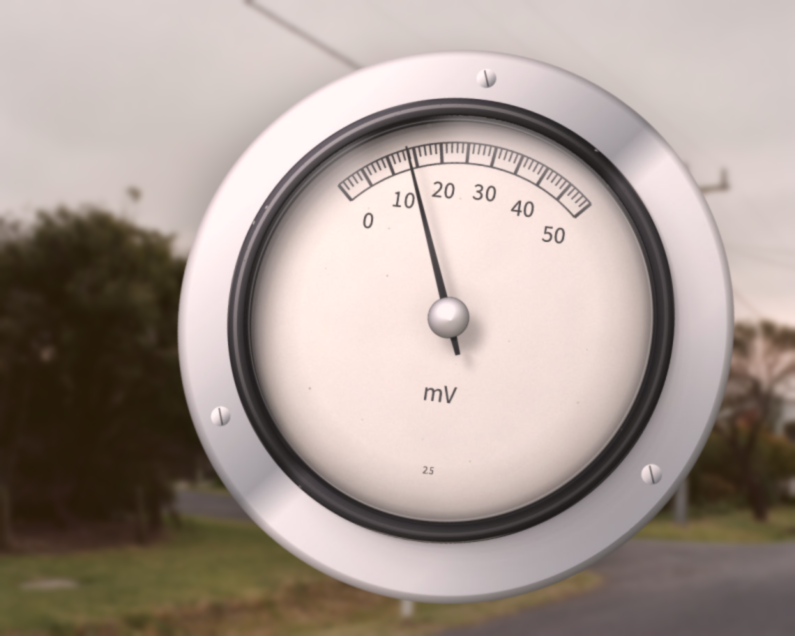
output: 14 mV
